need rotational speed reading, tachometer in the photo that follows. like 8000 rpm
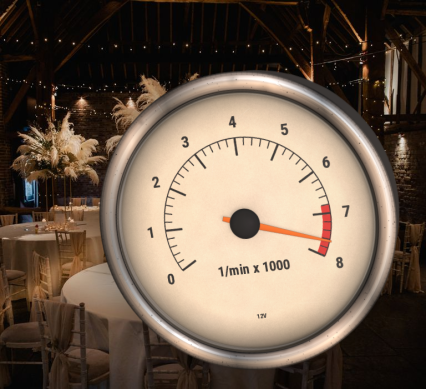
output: 7600 rpm
